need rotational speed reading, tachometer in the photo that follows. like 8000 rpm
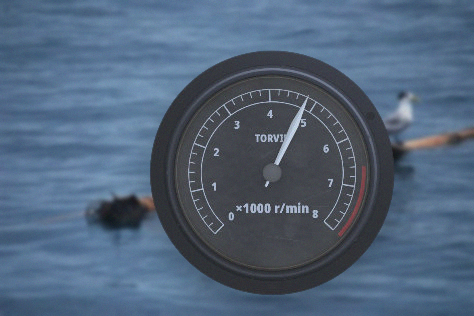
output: 4800 rpm
